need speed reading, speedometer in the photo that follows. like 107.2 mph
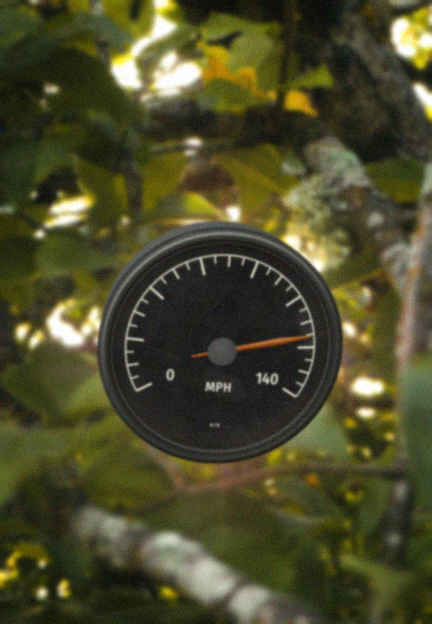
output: 115 mph
